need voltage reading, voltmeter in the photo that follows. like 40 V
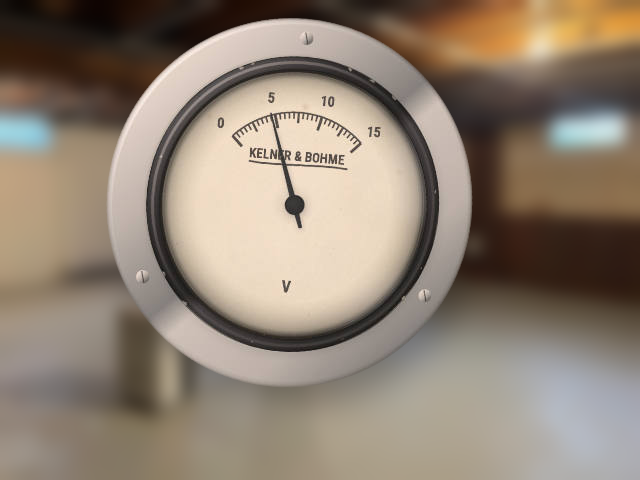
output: 4.5 V
